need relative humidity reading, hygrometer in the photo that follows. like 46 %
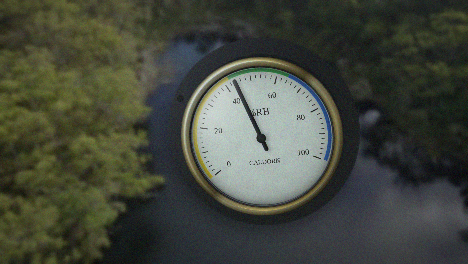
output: 44 %
